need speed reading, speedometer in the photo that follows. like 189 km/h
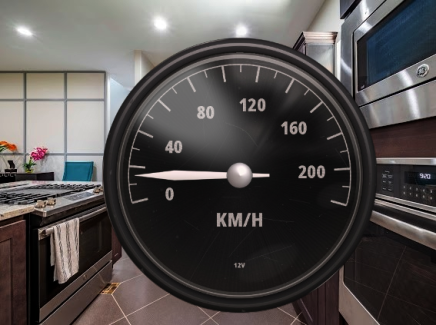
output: 15 km/h
